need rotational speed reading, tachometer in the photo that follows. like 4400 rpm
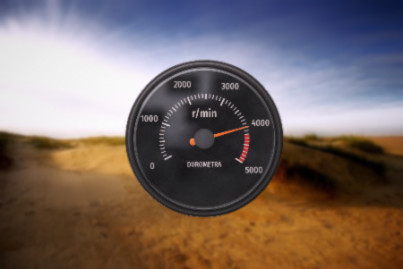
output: 4000 rpm
